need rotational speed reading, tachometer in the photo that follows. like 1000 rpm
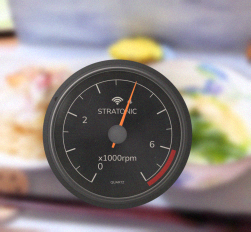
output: 4000 rpm
